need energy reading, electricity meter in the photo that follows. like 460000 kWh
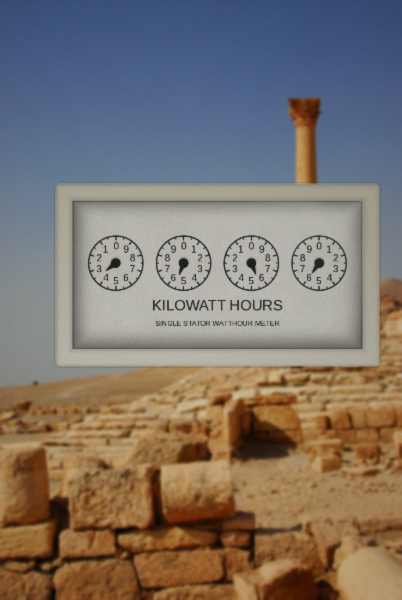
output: 3556 kWh
